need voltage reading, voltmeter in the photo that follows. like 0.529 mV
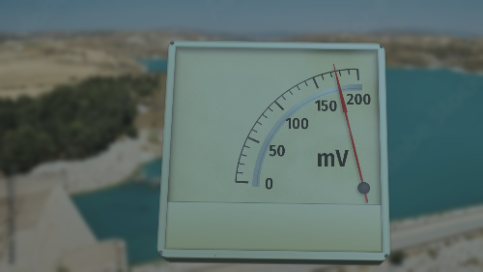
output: 175 mV
